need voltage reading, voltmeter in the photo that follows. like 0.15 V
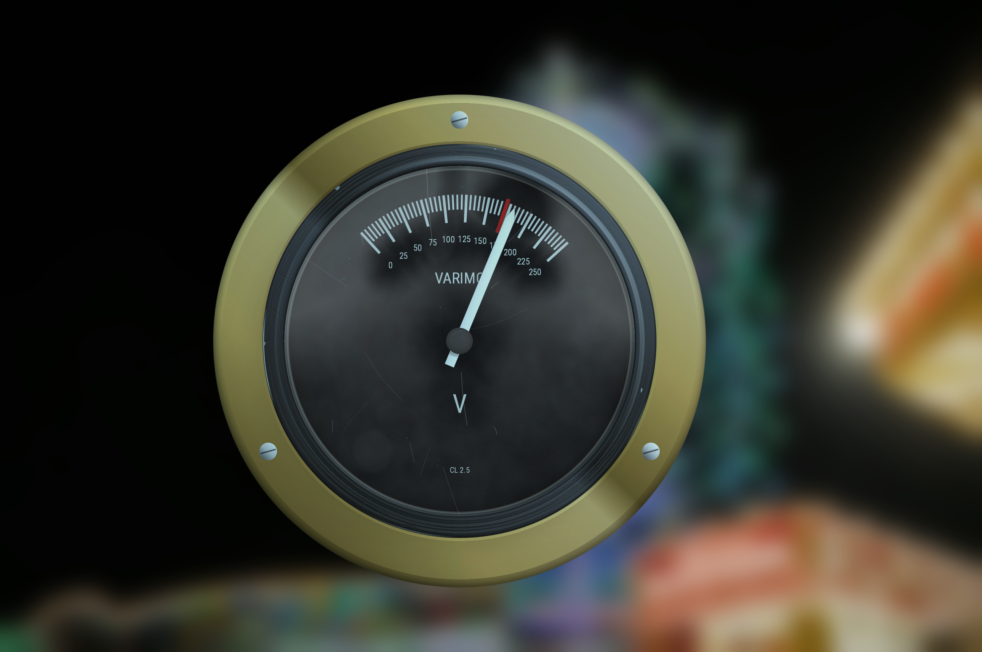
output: 180 V
